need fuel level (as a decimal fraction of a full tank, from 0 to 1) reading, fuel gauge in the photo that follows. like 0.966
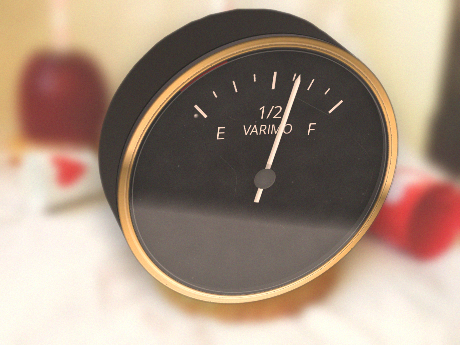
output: 0.625
